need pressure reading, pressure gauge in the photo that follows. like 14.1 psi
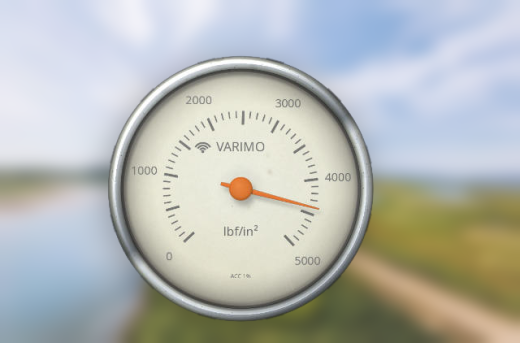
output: 4400 psi
